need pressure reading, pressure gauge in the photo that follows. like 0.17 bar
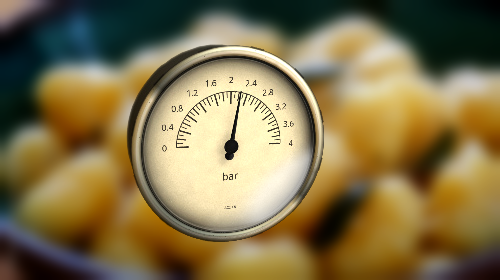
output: 2.2 bar
